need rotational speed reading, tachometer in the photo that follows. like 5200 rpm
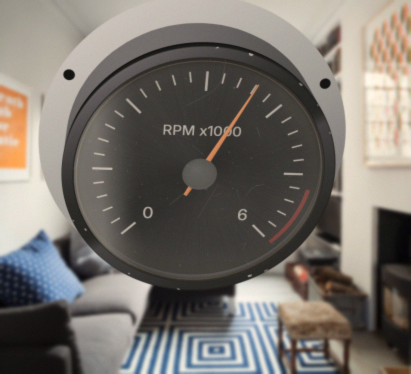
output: 3600 rpm
